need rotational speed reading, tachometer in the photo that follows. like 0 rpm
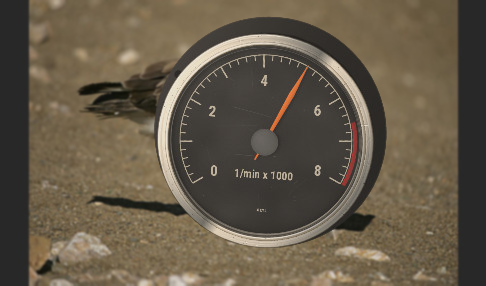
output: 5000 rpm
